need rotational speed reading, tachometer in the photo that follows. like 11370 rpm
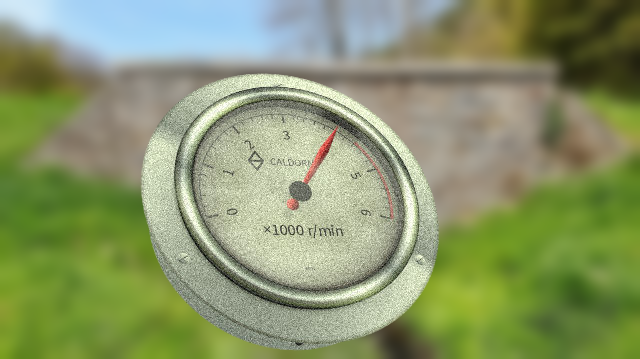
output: 4000 rpm
